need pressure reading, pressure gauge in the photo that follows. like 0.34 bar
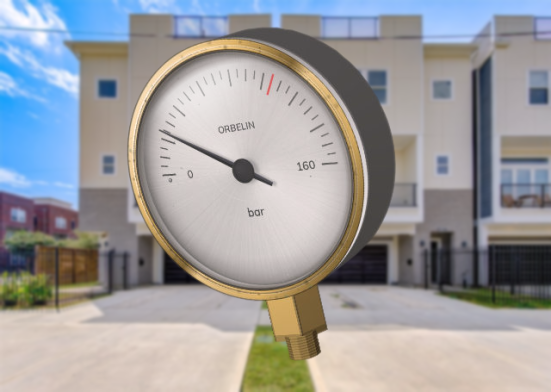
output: 25 bar
